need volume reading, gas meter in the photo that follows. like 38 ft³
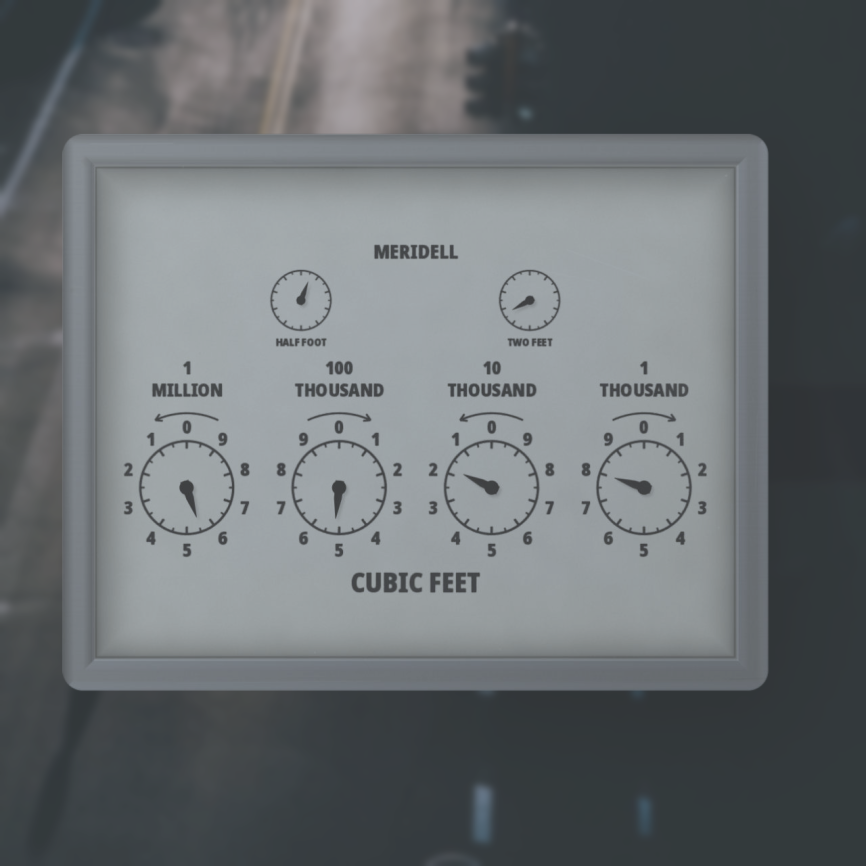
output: 551800 ft³
